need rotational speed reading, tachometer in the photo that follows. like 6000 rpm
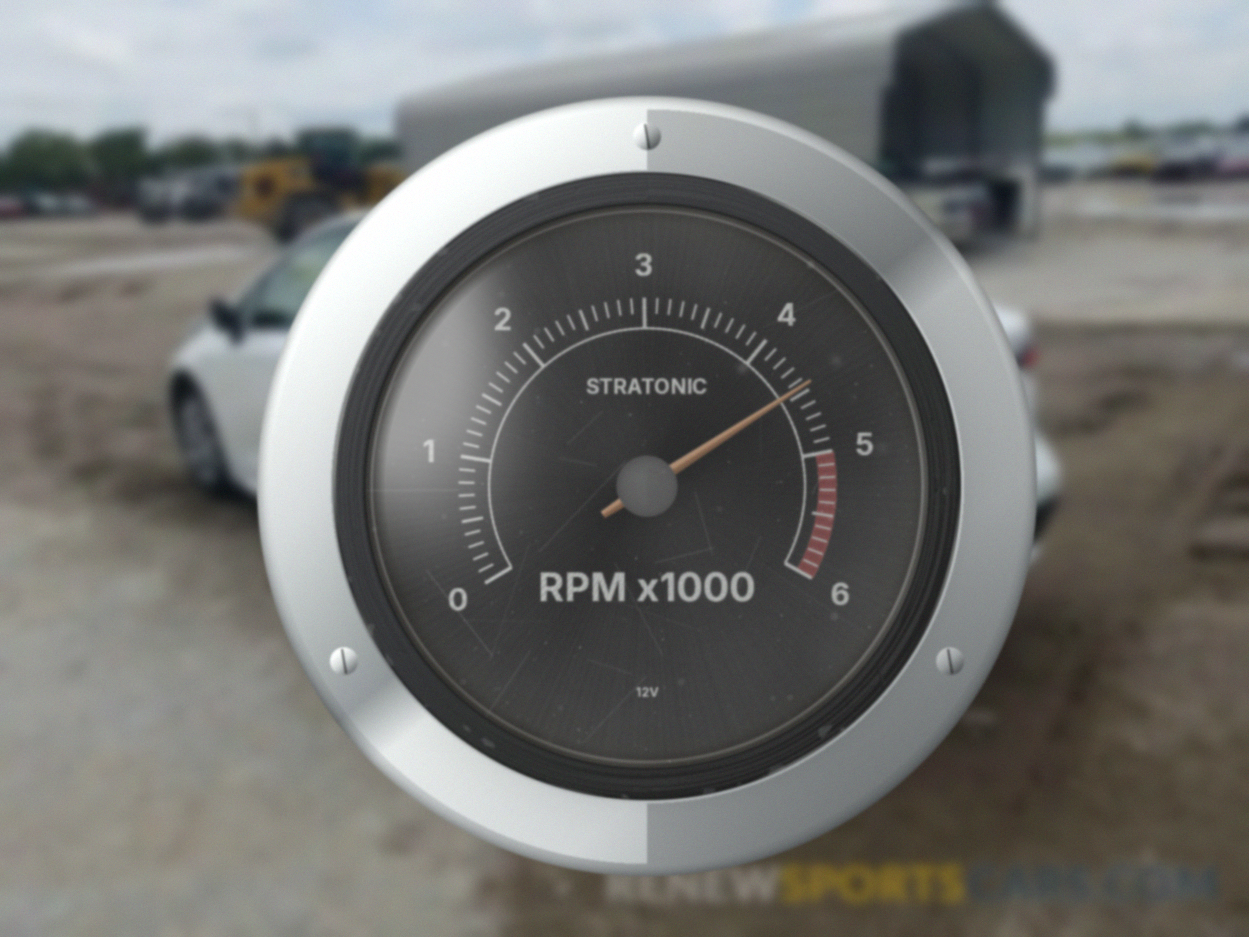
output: 4450 rpm
